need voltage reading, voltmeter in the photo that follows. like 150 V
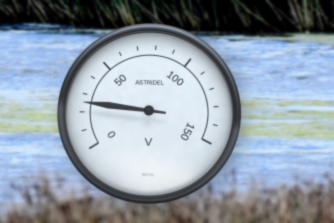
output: 25 V
